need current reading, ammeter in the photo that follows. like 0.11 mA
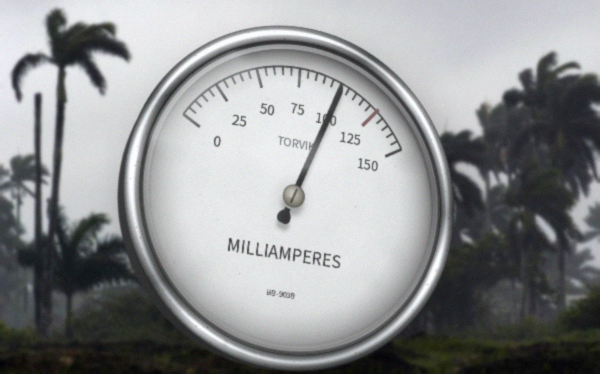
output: 100 mA
